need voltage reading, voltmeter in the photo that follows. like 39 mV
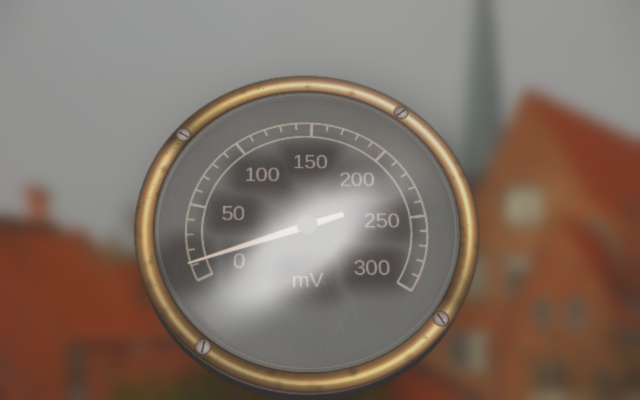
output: 10 mV
